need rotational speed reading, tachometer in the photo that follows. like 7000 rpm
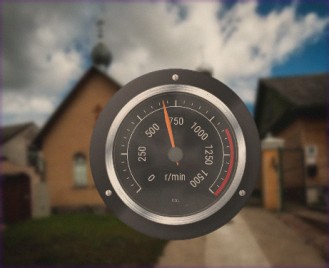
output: 675 rpm
